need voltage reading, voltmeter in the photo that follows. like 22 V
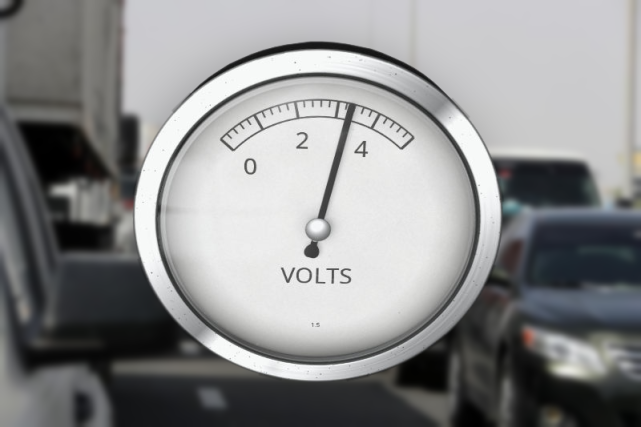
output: 3.3 V
